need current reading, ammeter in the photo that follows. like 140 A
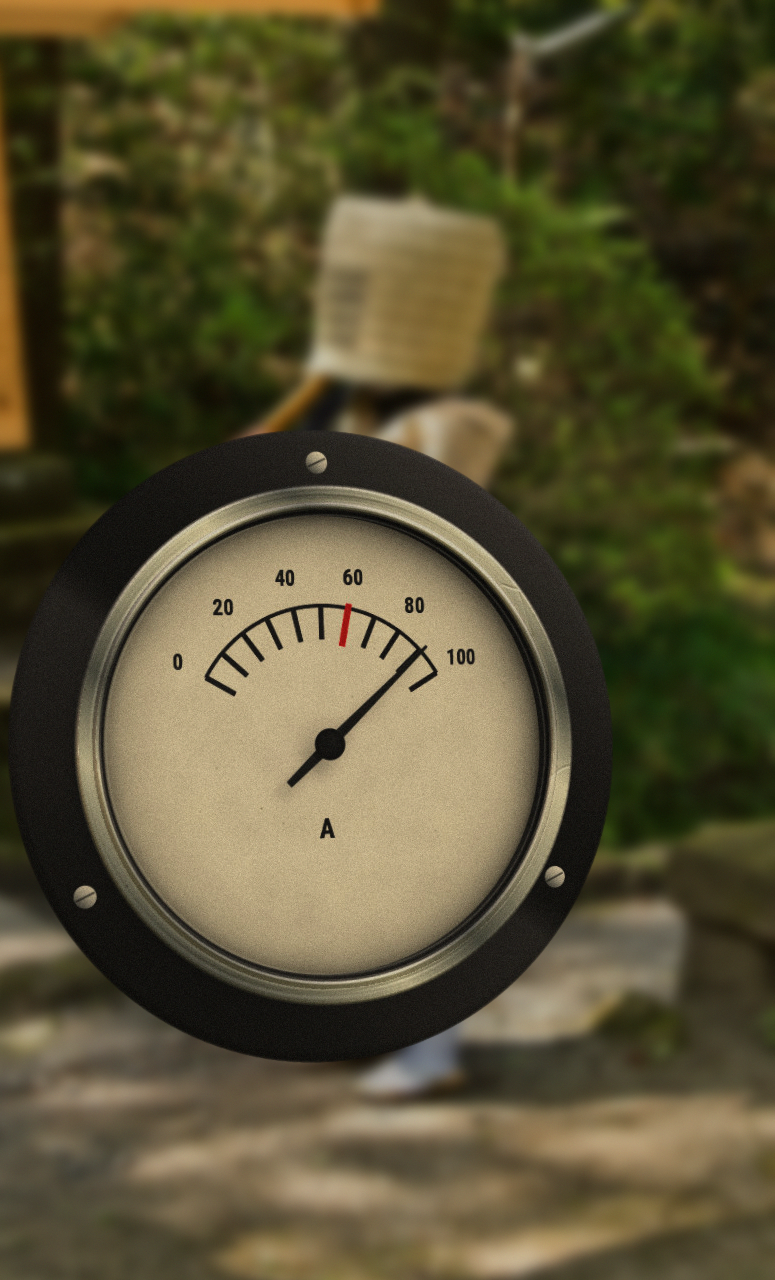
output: 90 A
